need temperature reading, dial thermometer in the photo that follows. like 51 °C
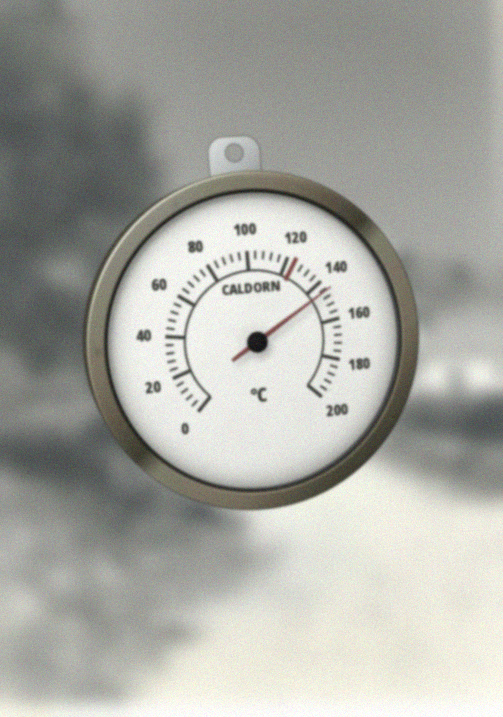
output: 144 °C
